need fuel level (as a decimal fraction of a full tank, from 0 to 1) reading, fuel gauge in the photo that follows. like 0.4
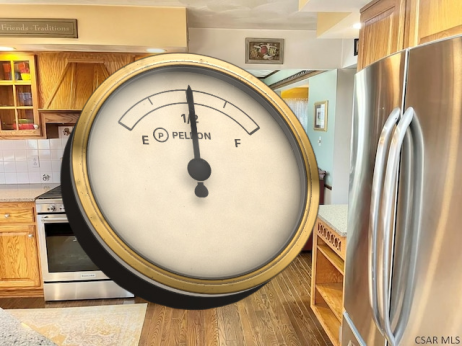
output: 0.5
